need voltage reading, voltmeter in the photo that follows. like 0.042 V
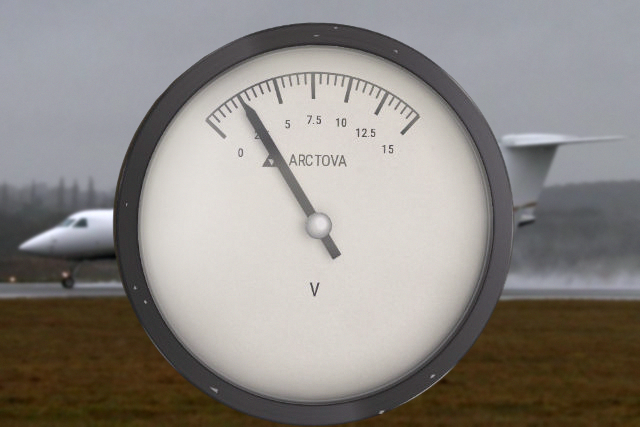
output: 2.5 V
